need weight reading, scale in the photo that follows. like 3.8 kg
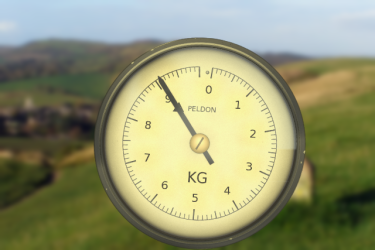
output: 9.1 kg
